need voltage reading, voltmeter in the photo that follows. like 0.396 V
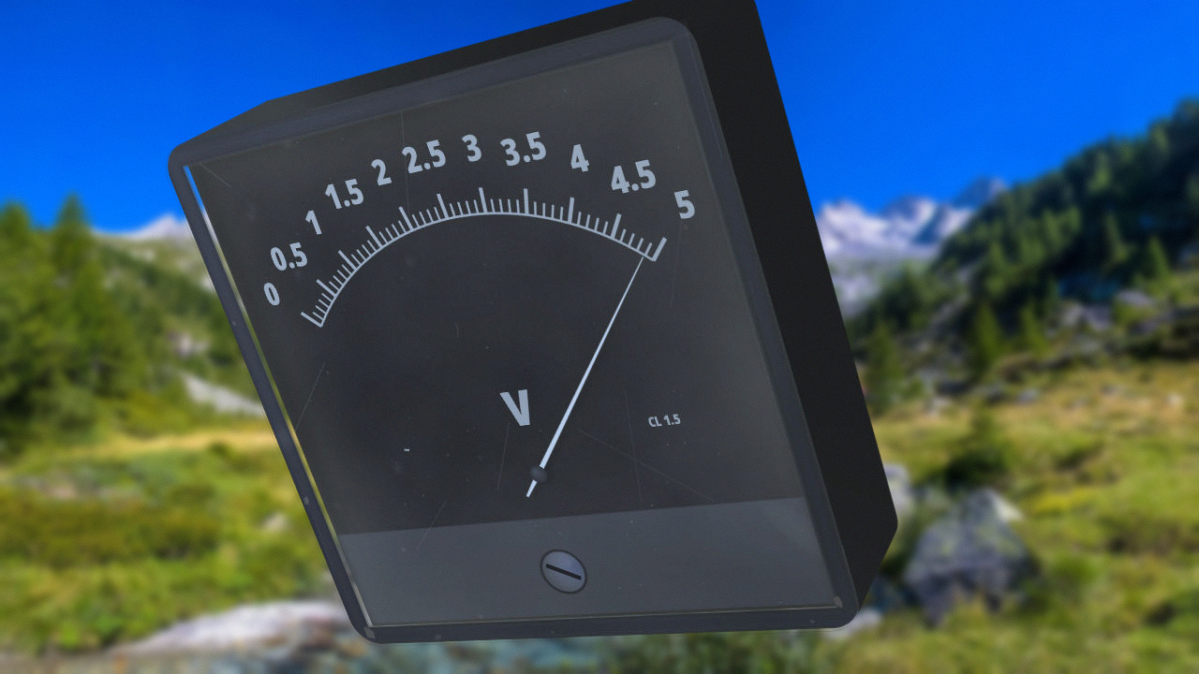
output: 4.9 V
